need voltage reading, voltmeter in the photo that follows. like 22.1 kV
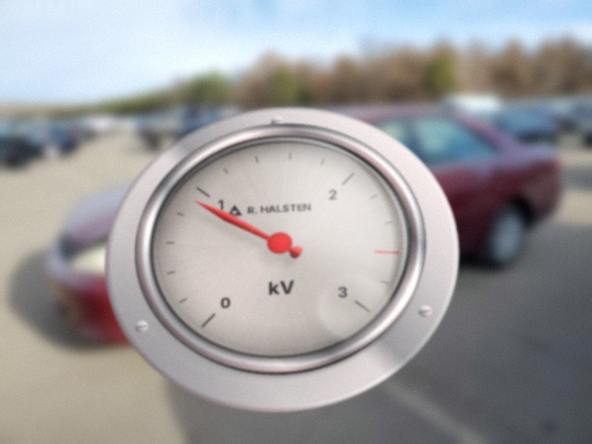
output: 0.9 kV
